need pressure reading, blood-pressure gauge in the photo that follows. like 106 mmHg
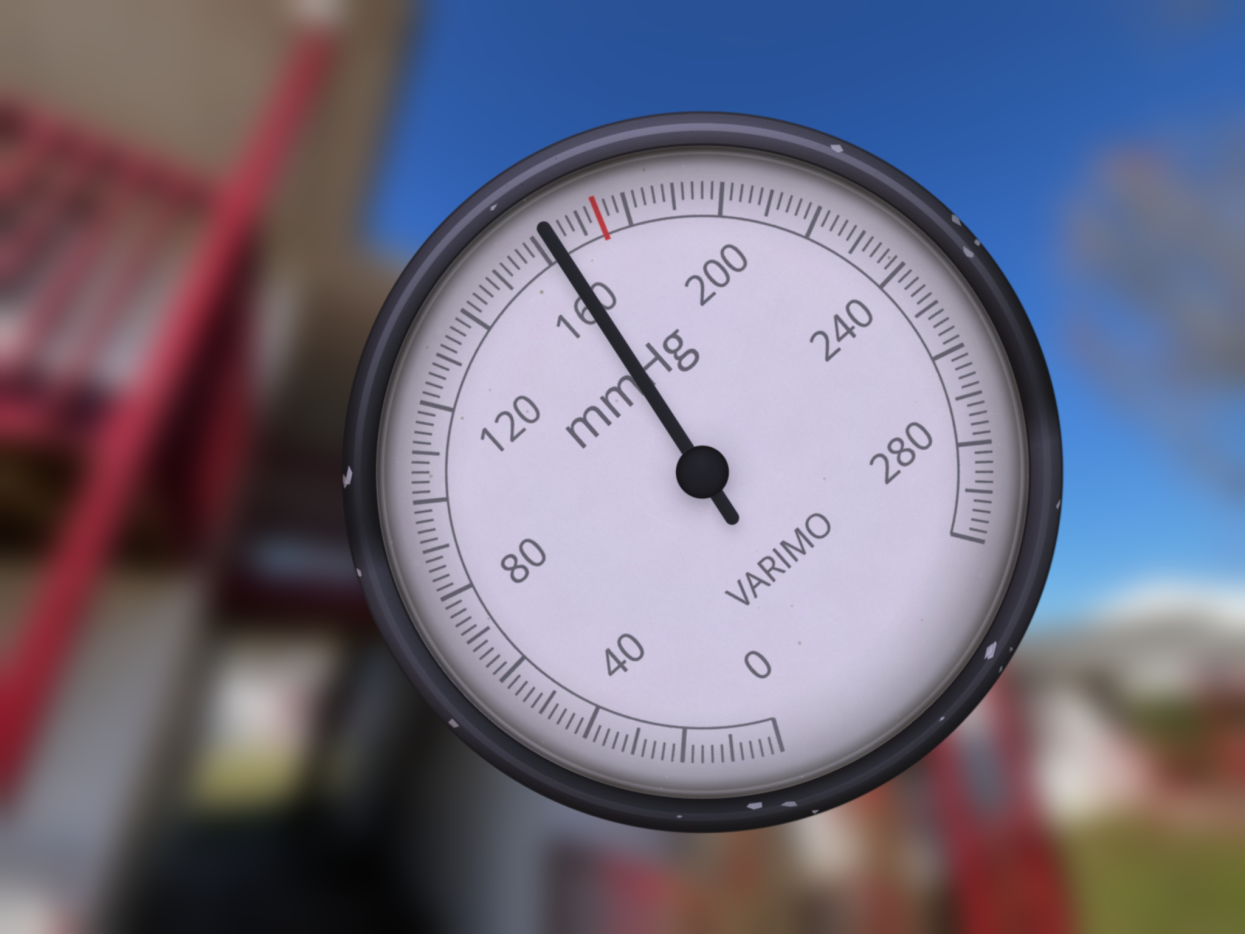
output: 163 mmHg
